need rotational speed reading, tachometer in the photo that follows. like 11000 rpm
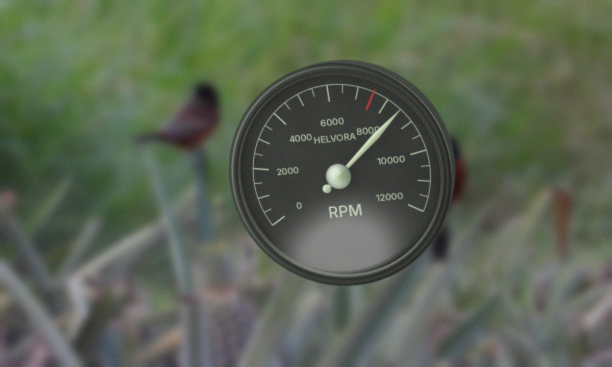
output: 8500 rpm
